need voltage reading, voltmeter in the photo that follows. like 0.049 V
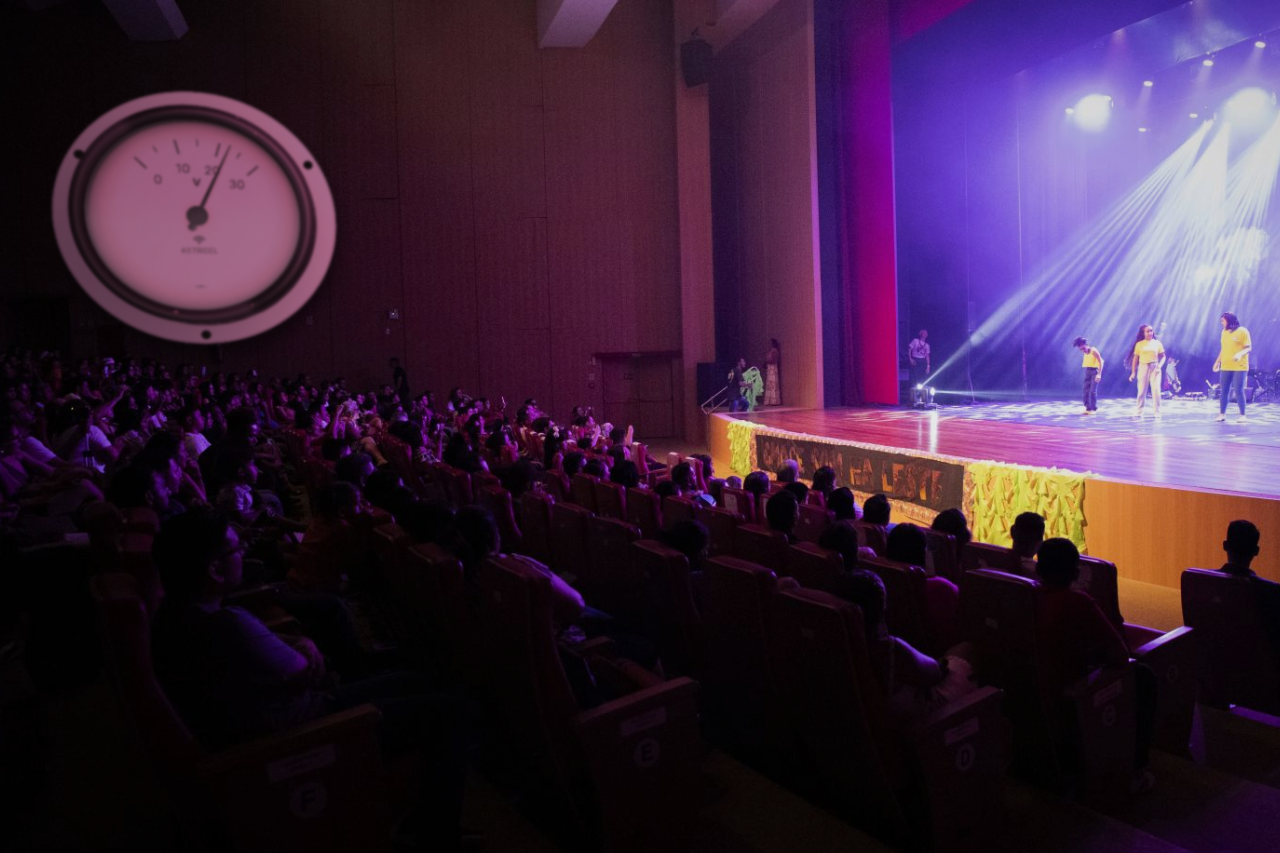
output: 22.5 V
